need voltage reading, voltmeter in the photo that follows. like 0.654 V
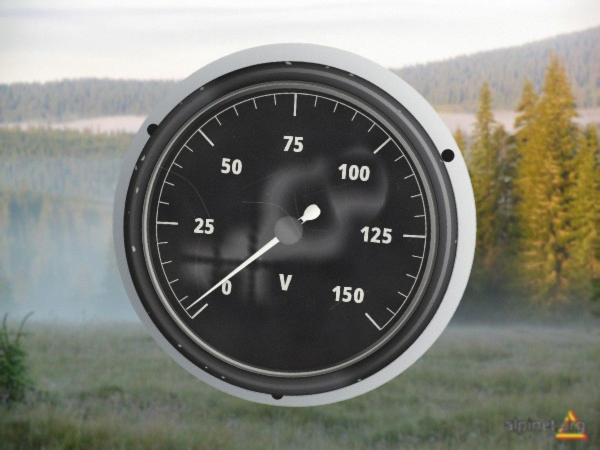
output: 2.5 V
